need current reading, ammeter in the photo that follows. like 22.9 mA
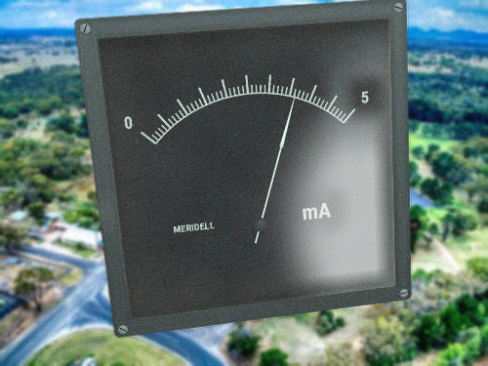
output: 3.6 mA
